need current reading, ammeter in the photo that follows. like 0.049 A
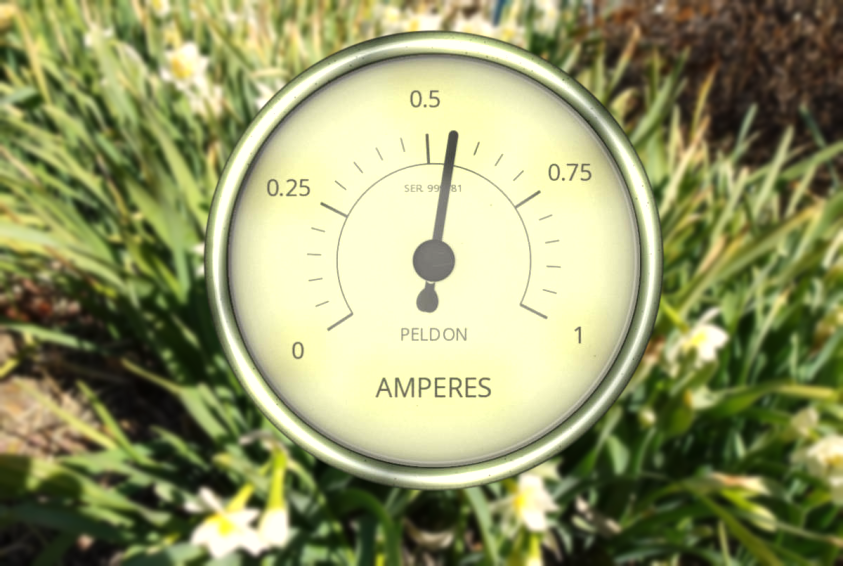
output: 0.55 A
